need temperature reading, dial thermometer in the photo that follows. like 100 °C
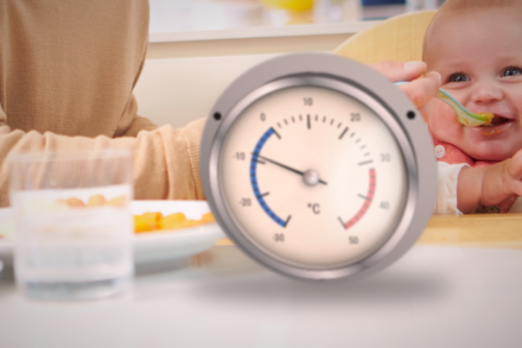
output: -8 °C
